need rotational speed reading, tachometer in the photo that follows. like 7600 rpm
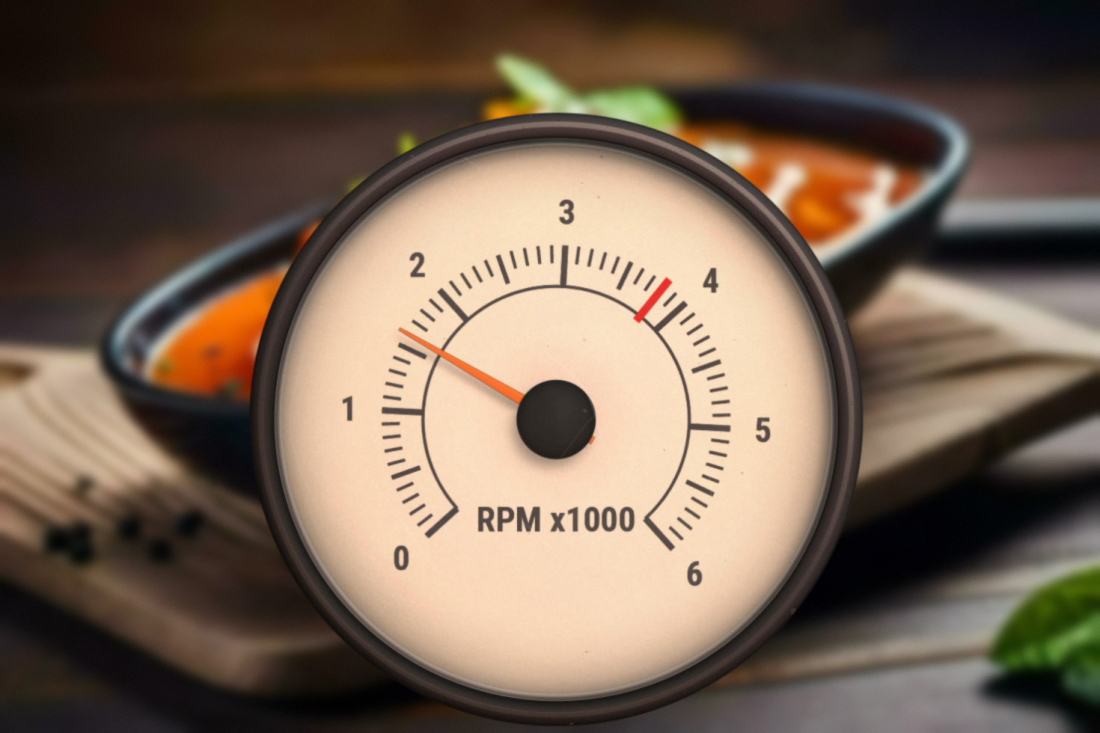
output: 1600 rpm
